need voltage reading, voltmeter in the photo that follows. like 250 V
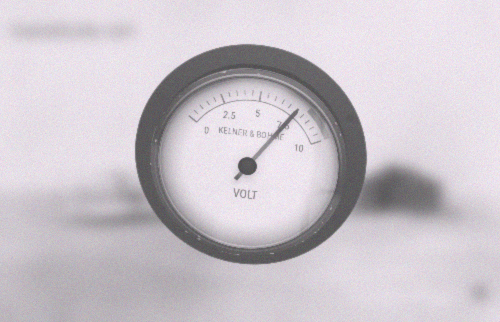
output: 7.5 V
